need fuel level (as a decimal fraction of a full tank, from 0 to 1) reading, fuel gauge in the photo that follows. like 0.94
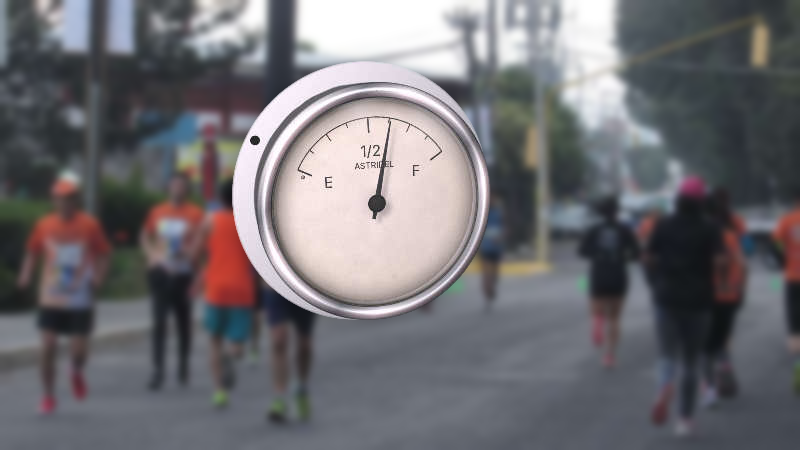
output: 0.625
